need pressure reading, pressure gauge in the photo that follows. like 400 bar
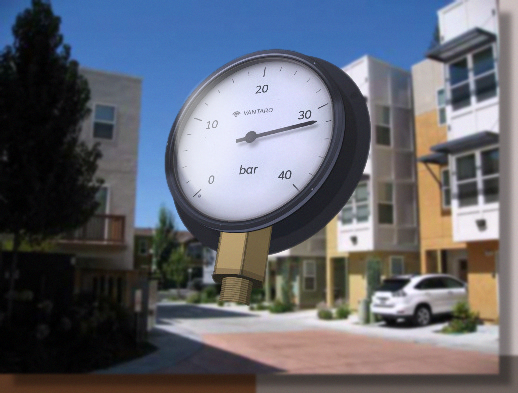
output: 32 bar
